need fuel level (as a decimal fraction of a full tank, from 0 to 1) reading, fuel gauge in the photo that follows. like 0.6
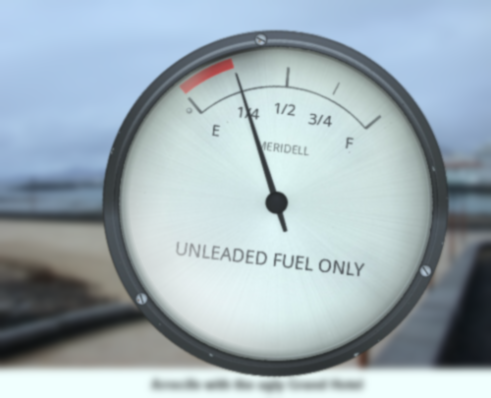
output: 0.25
